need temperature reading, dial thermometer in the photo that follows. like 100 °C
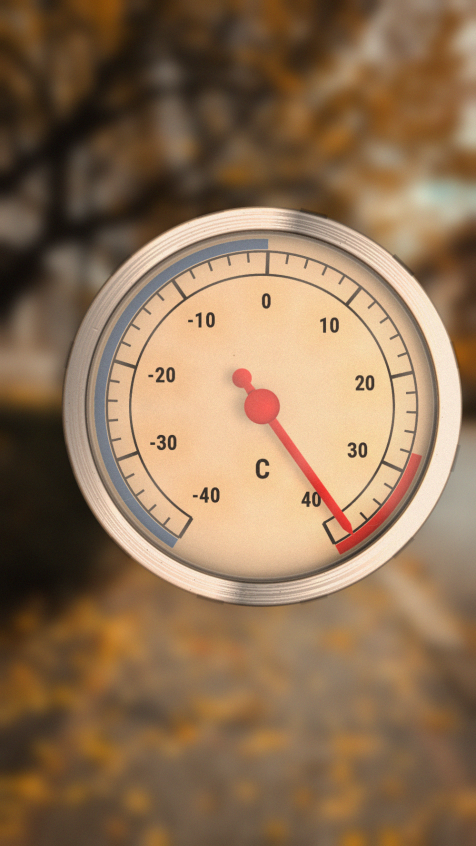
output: 38 °C
